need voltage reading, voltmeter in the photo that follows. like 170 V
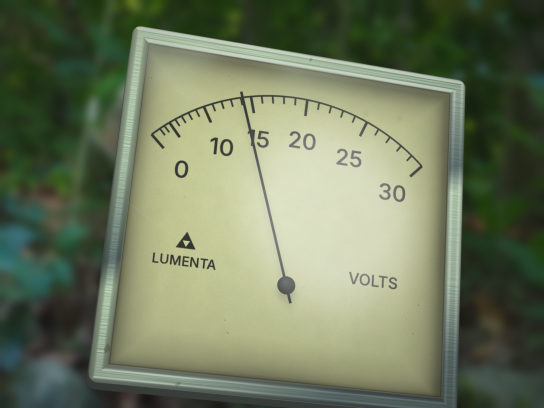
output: 14 V
